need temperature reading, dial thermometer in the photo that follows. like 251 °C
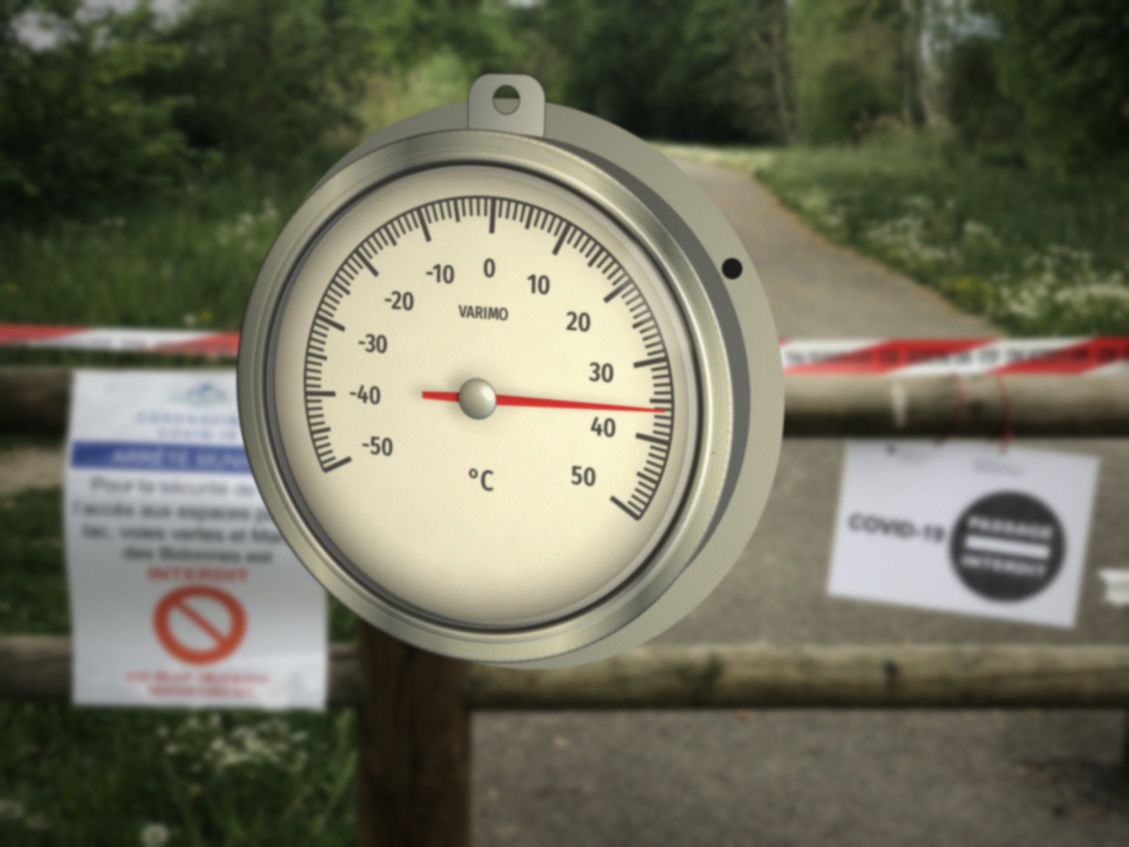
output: 36 °C
